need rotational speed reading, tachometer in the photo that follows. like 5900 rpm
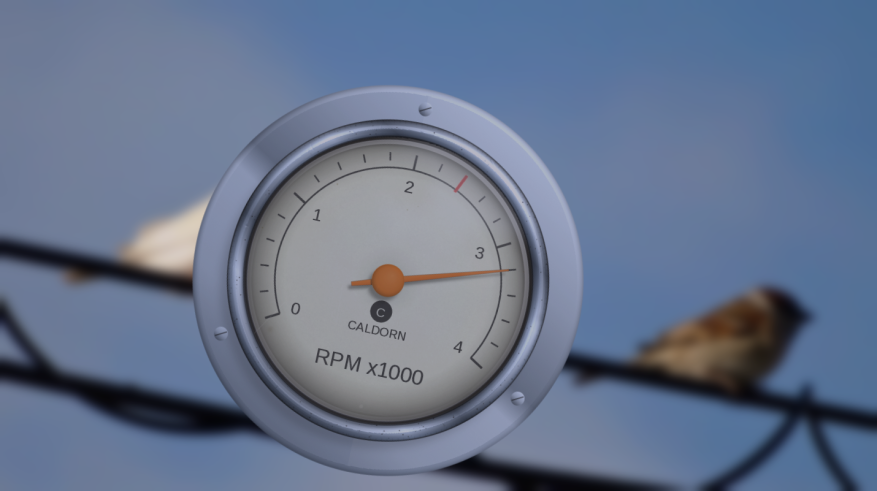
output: 3200 rpm
